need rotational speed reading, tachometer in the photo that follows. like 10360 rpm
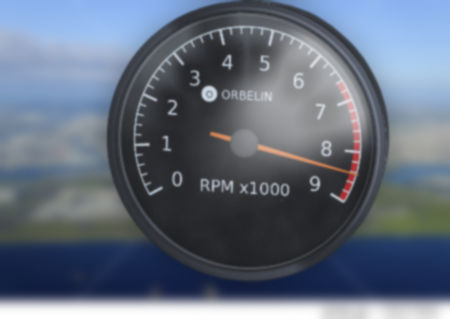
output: 8400 rpm
